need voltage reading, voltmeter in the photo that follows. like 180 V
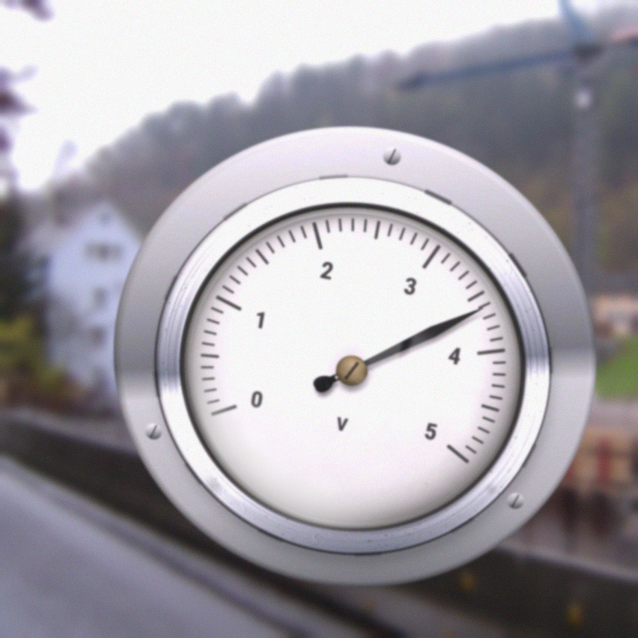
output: 3.6 V
